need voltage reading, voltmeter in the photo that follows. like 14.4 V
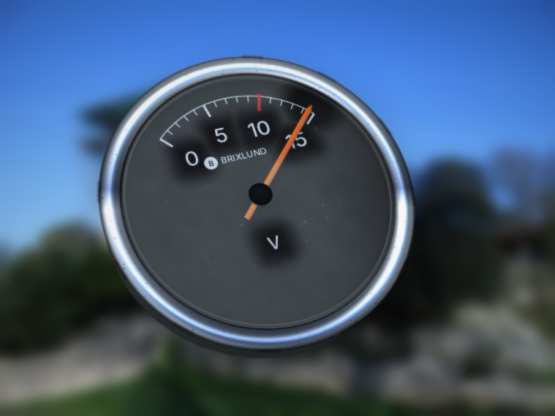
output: 14.5 V
